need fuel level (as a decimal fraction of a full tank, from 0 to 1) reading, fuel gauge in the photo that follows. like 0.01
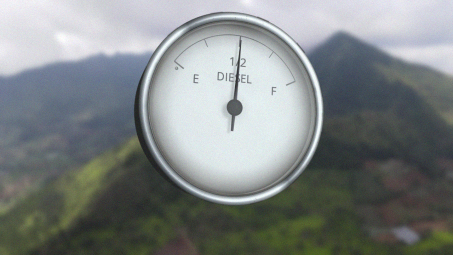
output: 0.5
